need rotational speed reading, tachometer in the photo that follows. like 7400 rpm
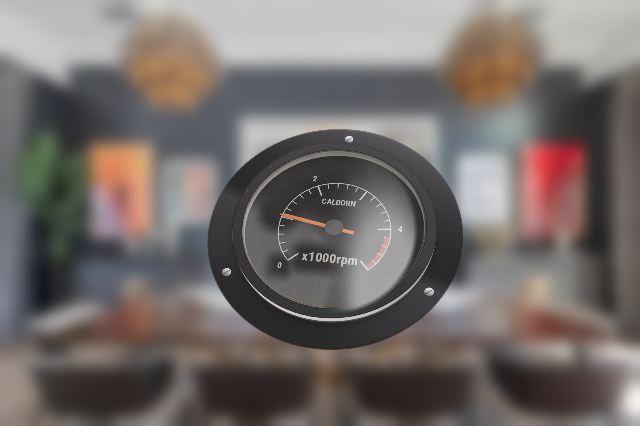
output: 1000 rpm
